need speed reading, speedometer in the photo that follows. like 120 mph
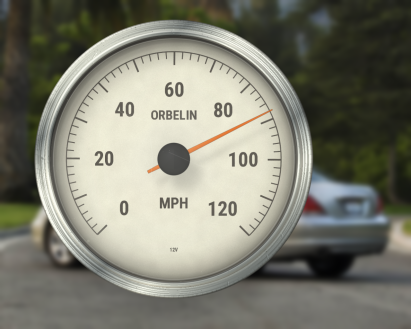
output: 88 mph
